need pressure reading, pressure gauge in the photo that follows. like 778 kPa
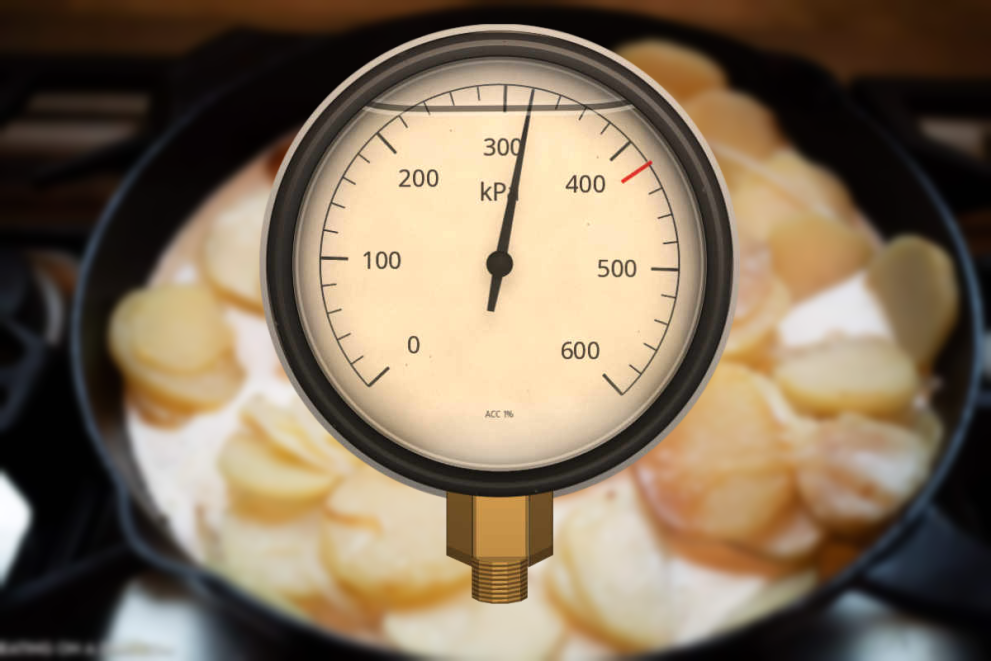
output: 320 kPa
